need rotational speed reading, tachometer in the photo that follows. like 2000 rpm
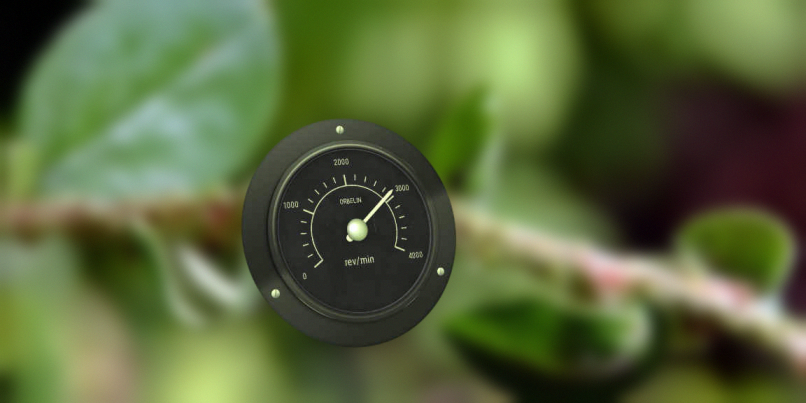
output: 2900 rpm
